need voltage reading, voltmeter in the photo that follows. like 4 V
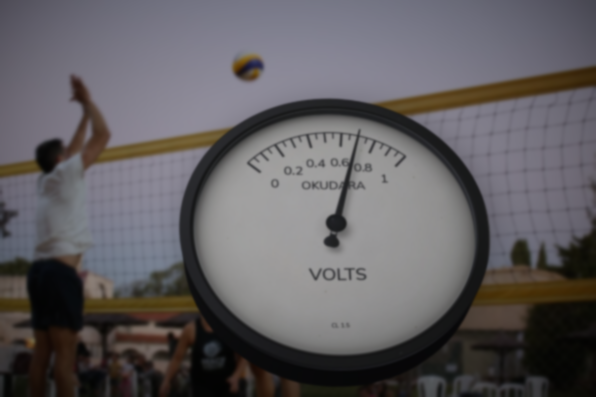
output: 0.7 V
